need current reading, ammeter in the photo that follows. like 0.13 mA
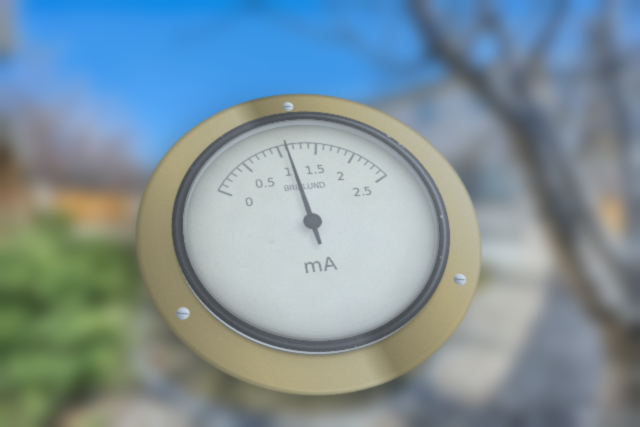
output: 1.1 mA
